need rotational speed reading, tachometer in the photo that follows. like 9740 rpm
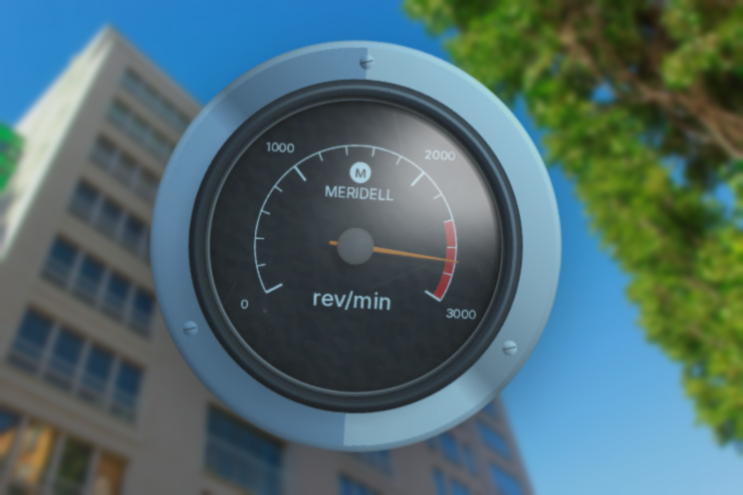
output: 2700 rpm
